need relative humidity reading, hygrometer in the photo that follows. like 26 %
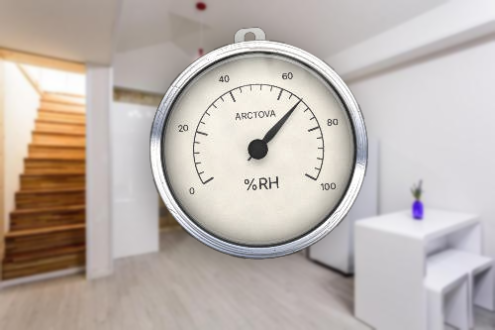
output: 68 %
